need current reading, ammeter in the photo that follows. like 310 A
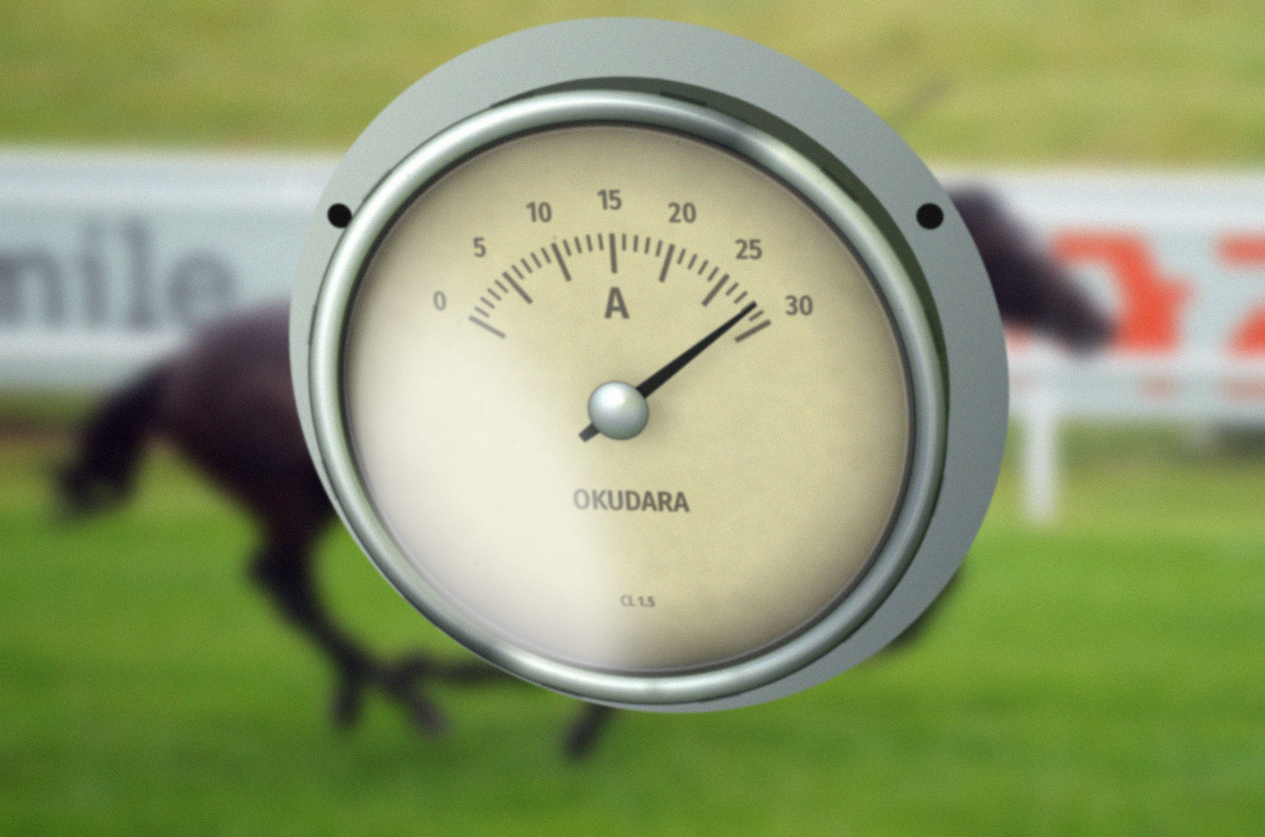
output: 28 A
